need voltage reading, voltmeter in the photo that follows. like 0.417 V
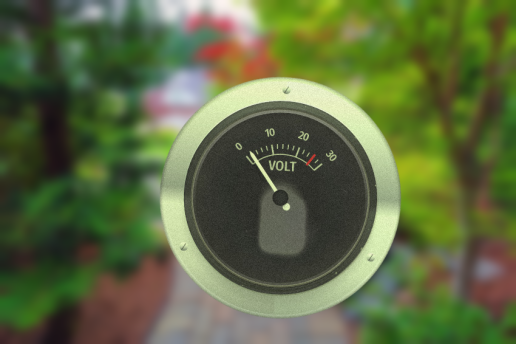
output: 2 V
